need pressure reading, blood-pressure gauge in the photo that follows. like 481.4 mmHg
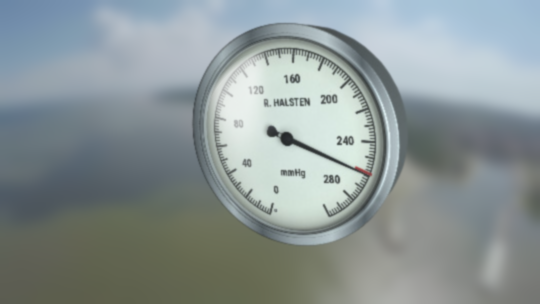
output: 260 mmHg
